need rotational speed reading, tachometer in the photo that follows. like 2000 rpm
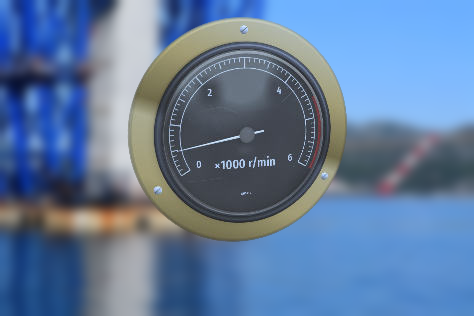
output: 500 rpm
